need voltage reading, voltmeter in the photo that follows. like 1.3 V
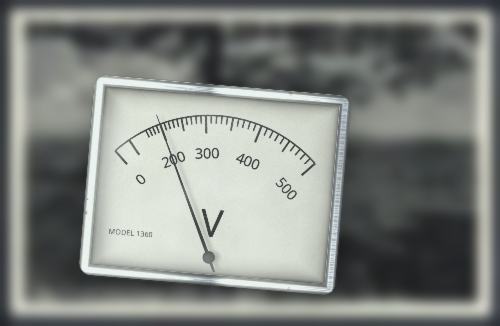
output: 200 V
